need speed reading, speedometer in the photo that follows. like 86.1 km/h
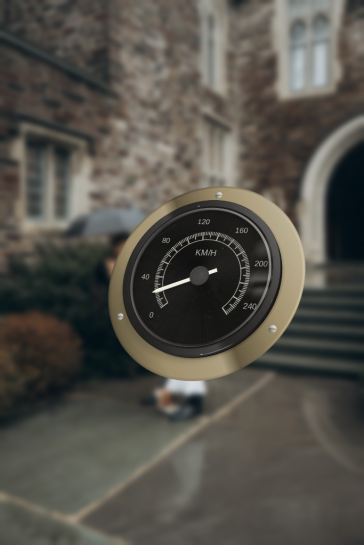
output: 20 km/h
